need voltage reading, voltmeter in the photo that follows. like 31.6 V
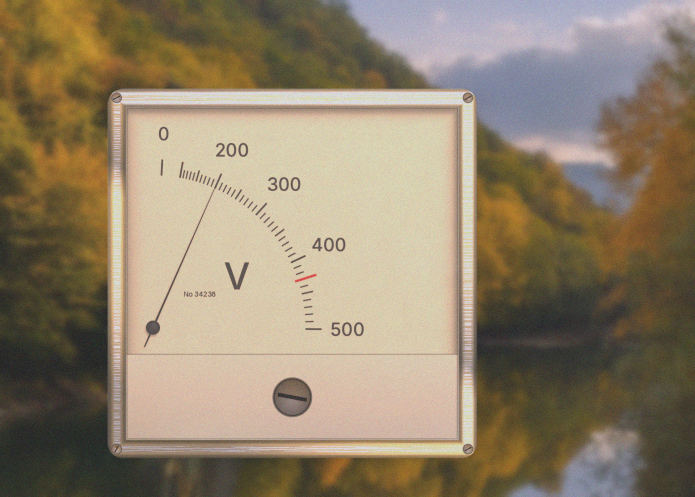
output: 200 V
